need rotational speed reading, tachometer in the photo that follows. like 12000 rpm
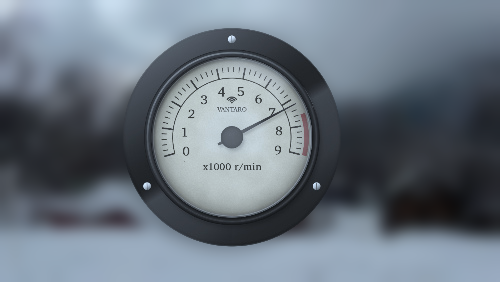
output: 7200 rpm
